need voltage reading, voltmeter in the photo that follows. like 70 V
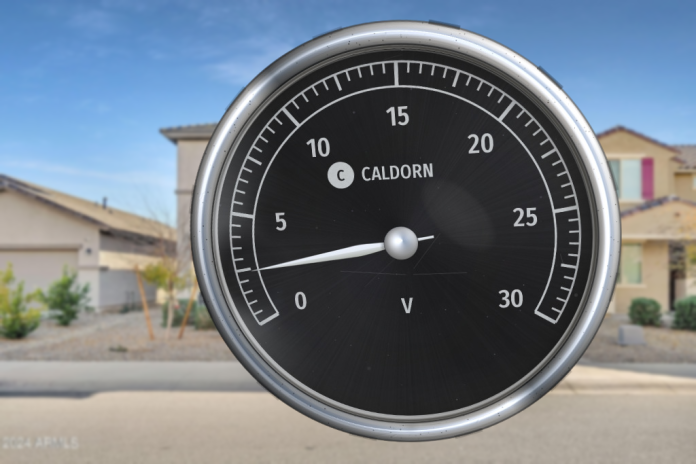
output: 2.5 V
